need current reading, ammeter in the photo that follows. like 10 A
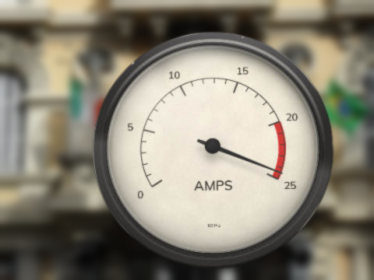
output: 24.5 A
